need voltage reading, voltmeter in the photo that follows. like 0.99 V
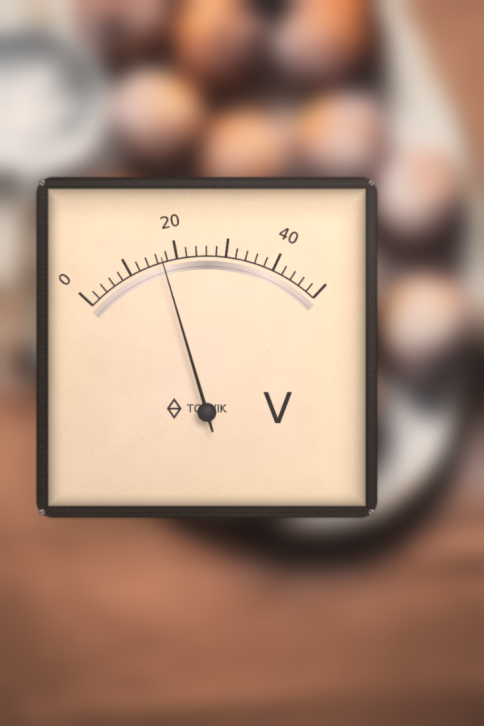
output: 17 V
